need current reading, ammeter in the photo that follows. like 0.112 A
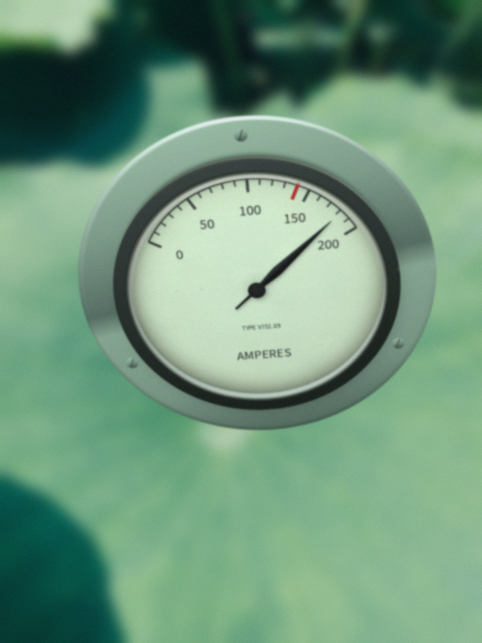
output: 180 A
